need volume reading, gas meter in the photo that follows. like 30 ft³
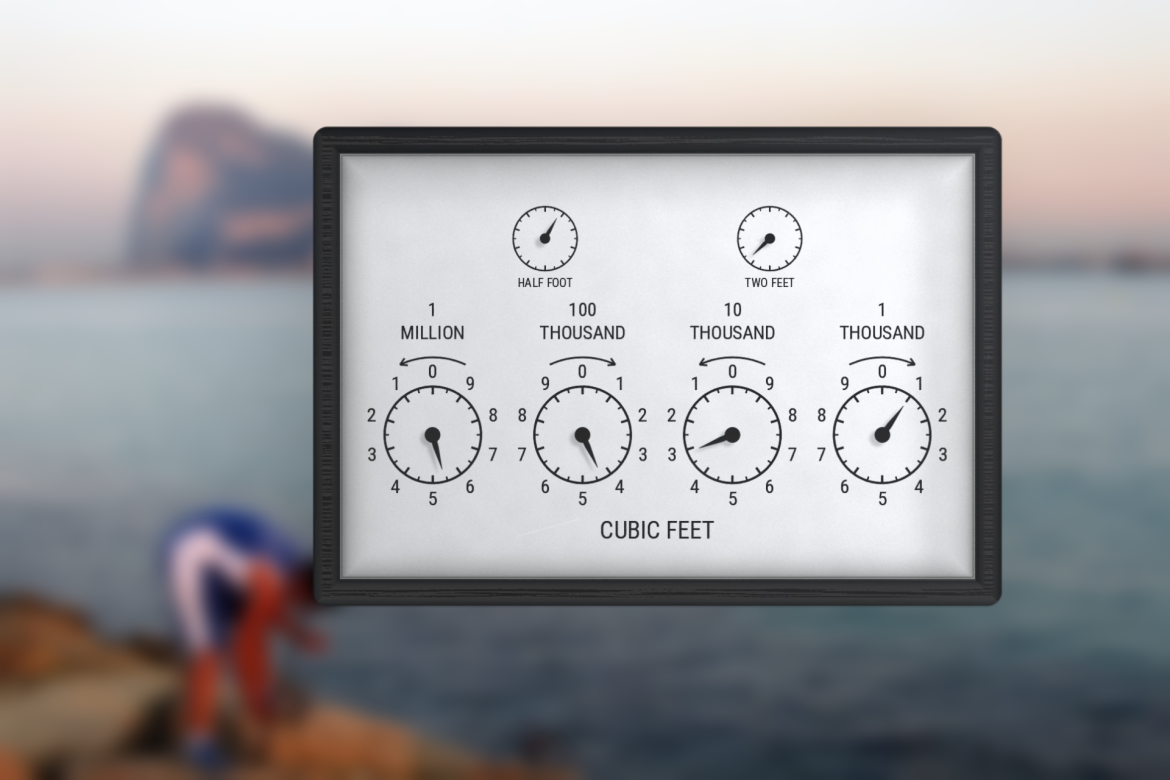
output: 543100 ft³
